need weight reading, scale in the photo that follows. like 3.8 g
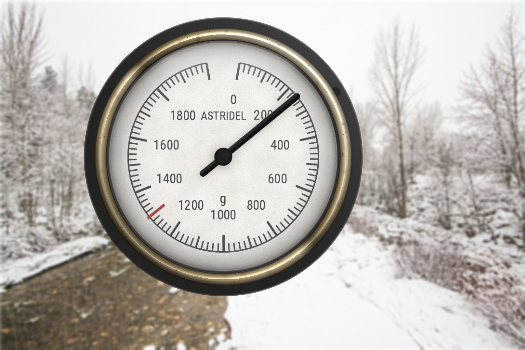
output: 240 g
